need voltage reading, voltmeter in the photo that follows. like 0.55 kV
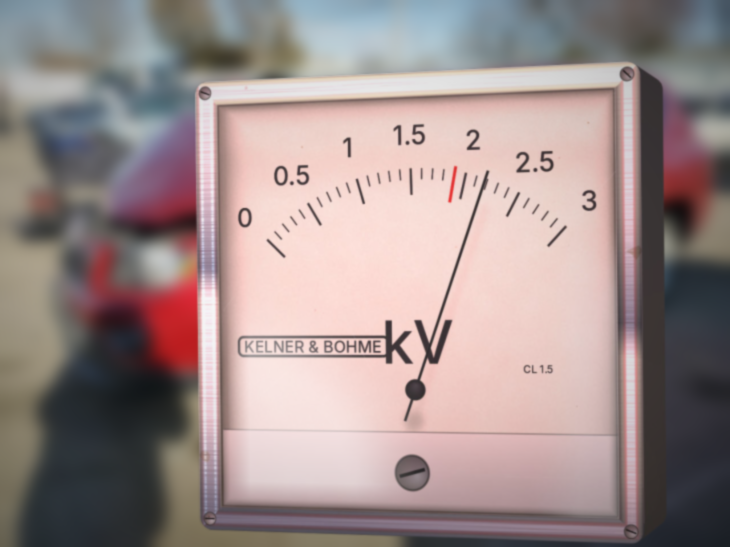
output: 2.2 kV
